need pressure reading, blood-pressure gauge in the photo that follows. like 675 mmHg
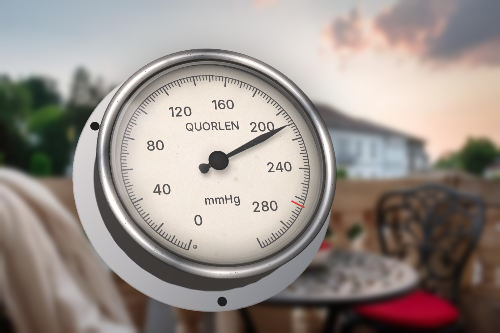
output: 210 mmHg
